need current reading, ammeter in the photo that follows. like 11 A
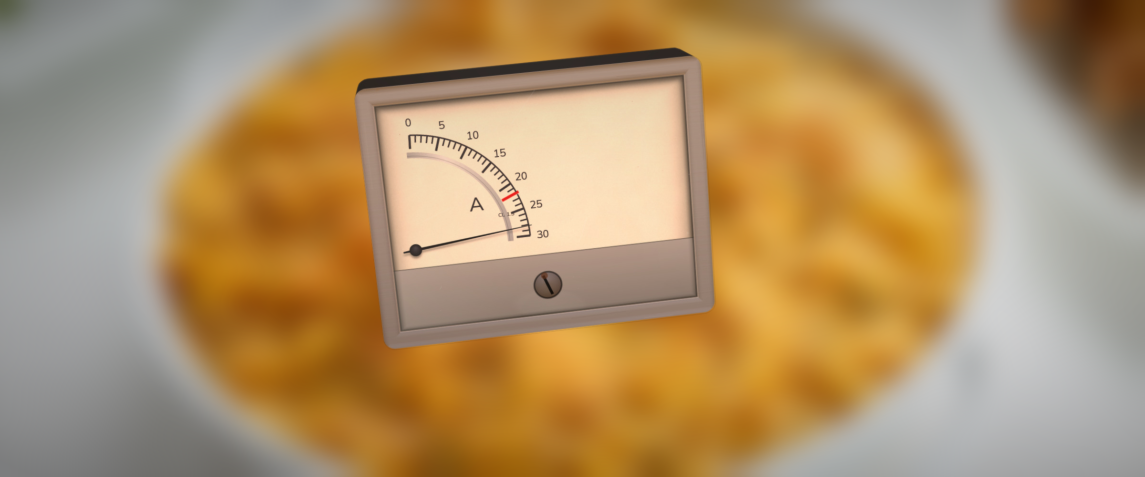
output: 28 A
